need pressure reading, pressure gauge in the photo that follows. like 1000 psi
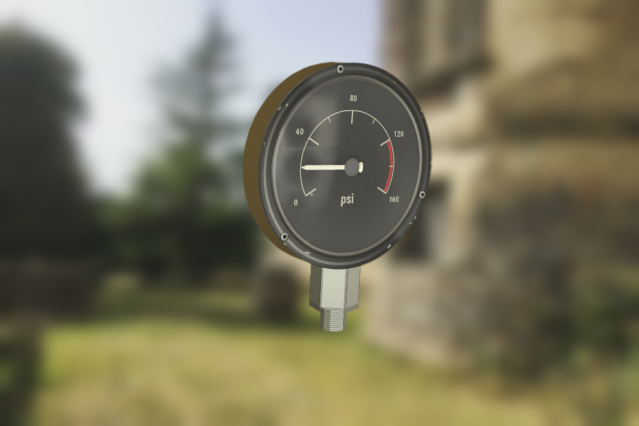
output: 20 psi
